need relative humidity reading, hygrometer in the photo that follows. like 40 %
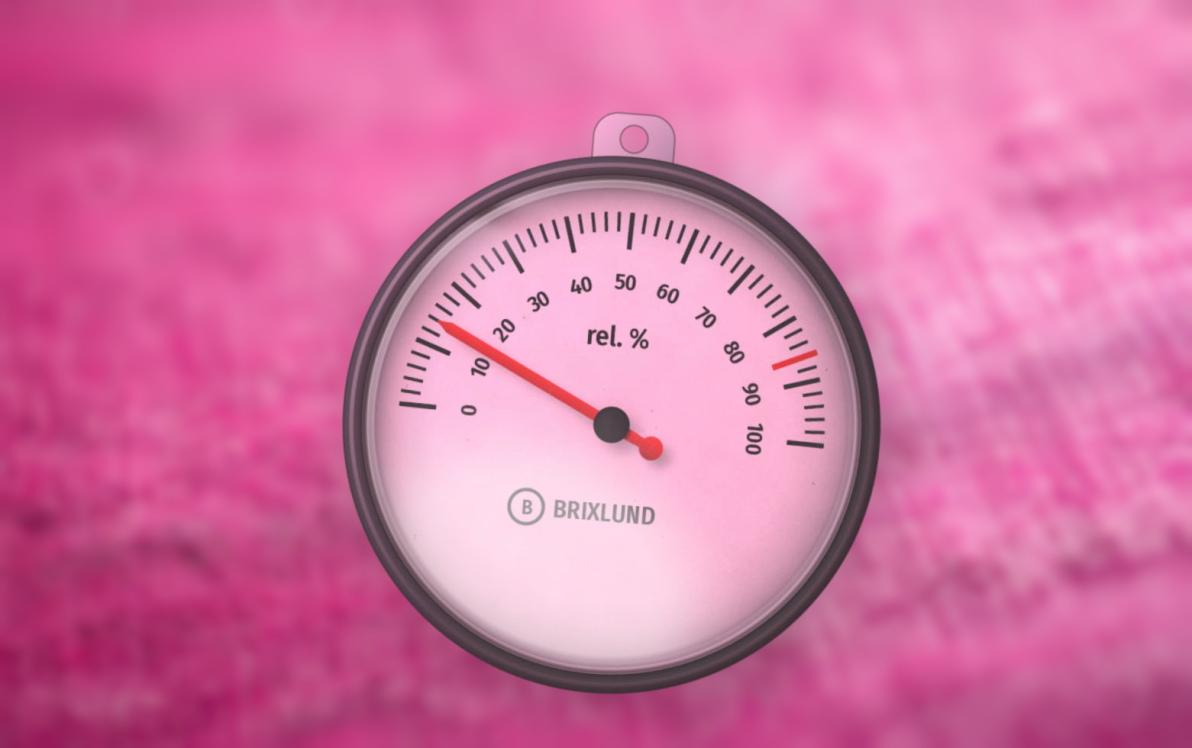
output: 14 %
